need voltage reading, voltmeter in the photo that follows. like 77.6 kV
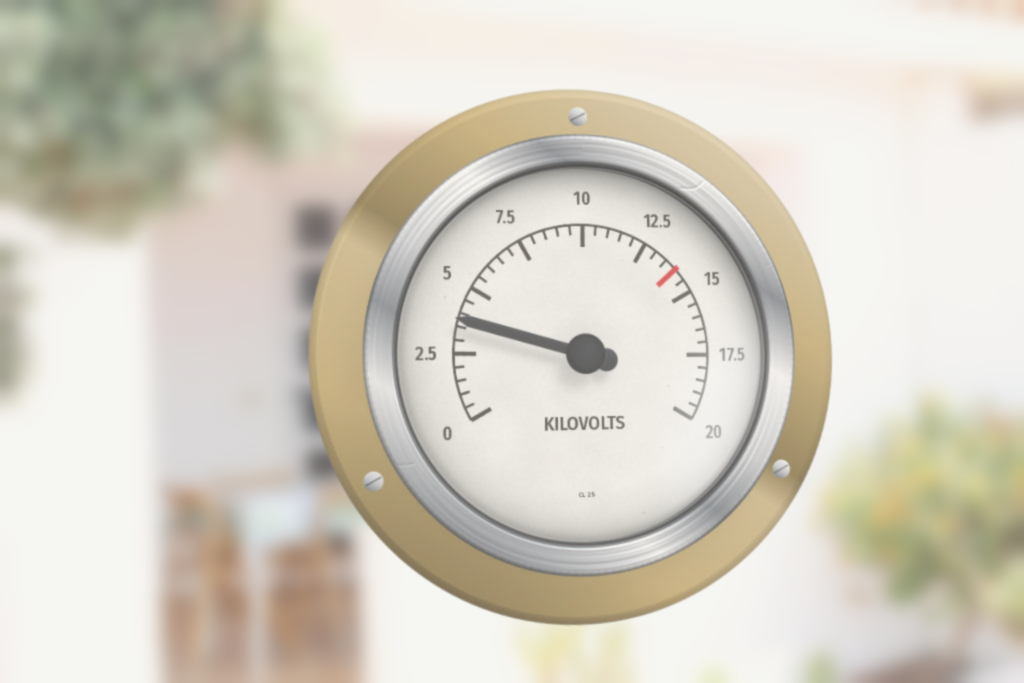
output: 3.75 kV
